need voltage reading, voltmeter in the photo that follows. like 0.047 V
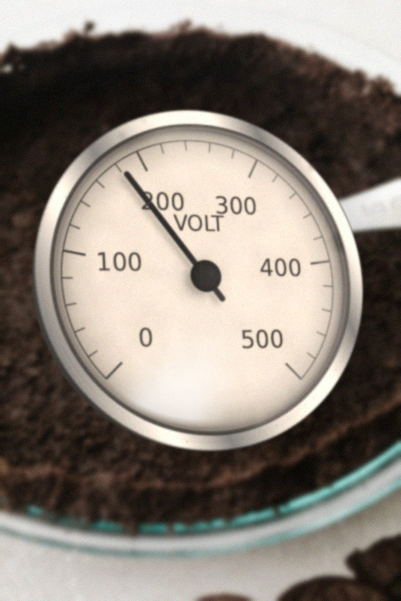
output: 180 V
